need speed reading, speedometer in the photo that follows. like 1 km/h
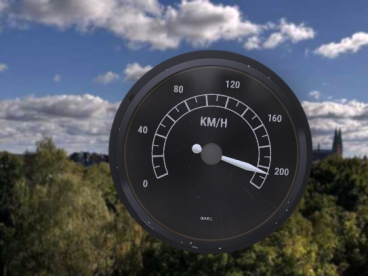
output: 205 km/h
